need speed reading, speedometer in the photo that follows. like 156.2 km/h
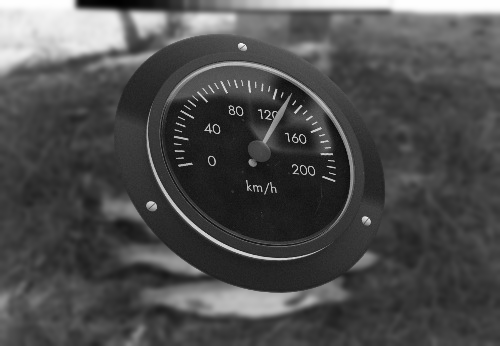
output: 130 km/h
